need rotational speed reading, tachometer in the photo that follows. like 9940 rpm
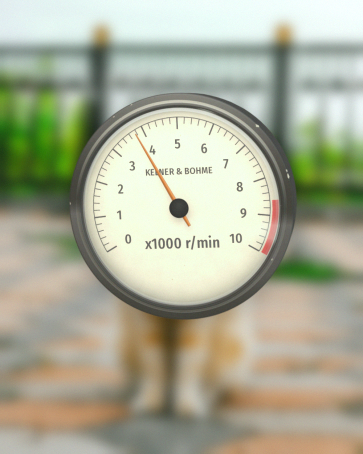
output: 3800 rpm
